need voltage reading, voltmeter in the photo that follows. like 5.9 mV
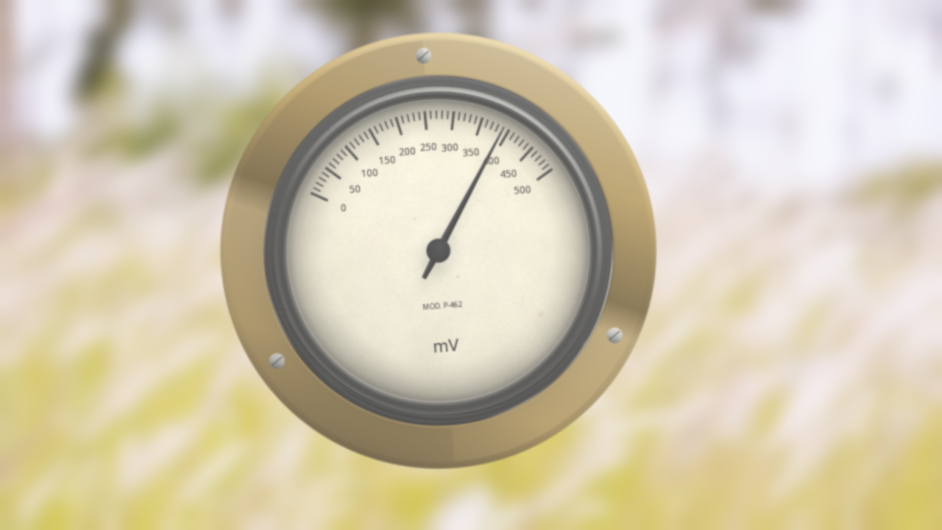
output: 390 mV
